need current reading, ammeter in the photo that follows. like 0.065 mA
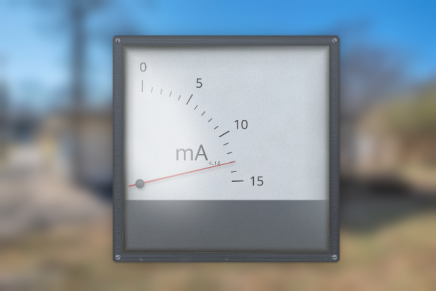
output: 13 mA
